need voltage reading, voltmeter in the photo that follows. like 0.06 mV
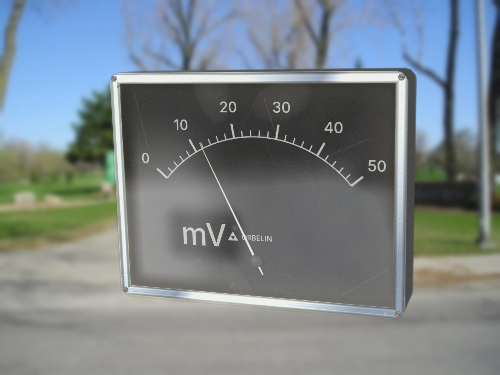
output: 12 mV
